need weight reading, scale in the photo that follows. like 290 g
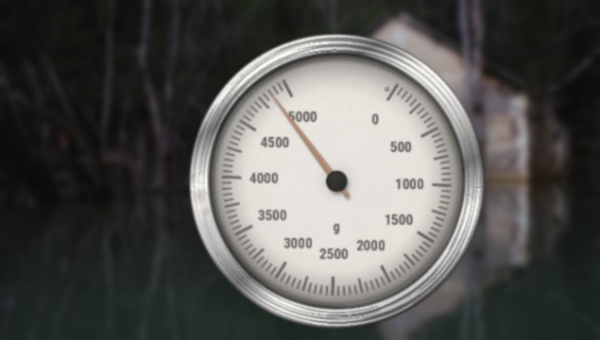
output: 4850 g
